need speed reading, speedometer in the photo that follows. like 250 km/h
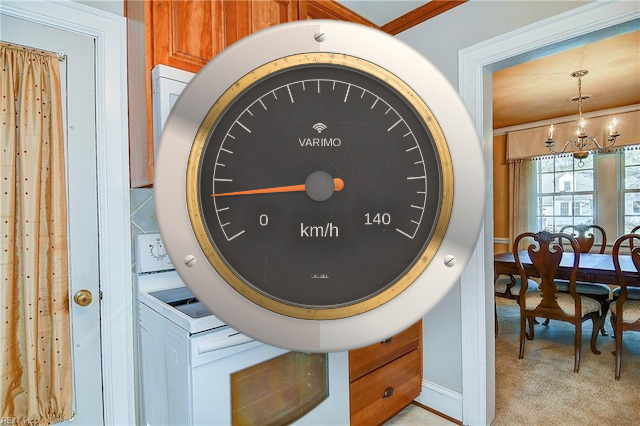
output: 15 km/h
